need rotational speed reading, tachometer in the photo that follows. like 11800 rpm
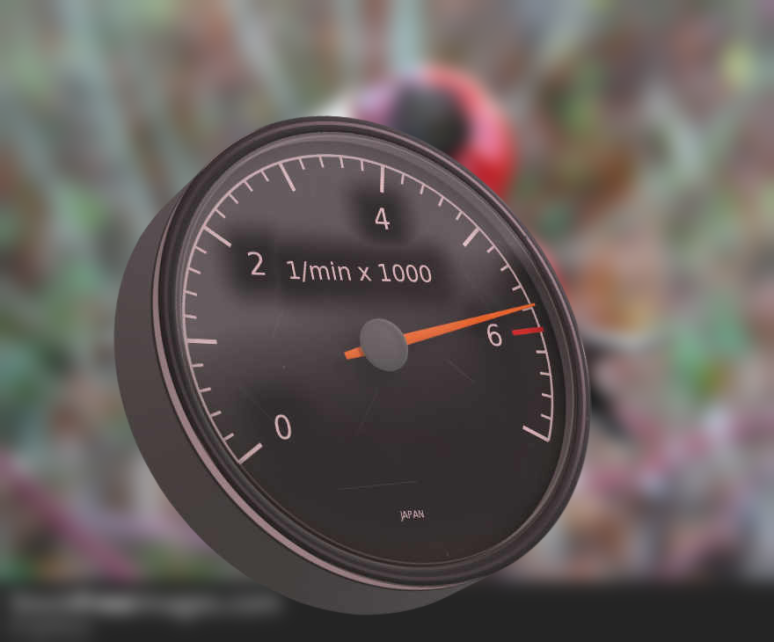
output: 5800 rpm
